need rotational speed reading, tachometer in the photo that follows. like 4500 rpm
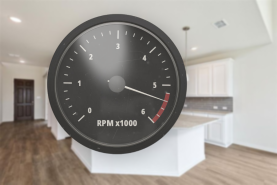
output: 5400 rpm
